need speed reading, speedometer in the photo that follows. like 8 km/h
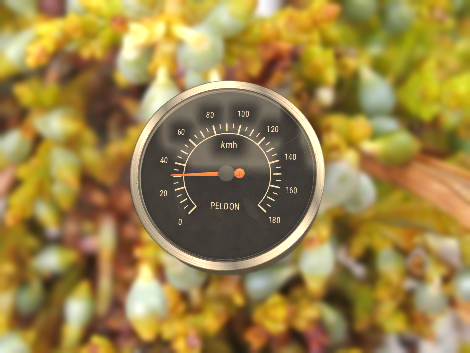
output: 30 km/h
